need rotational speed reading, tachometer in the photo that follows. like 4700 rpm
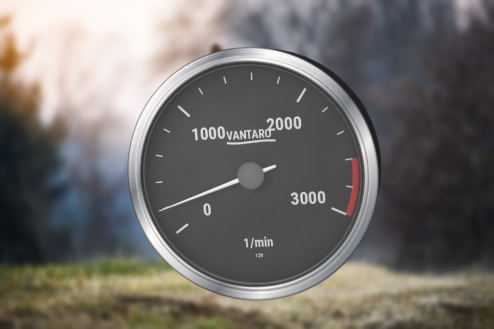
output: 200 rpm
